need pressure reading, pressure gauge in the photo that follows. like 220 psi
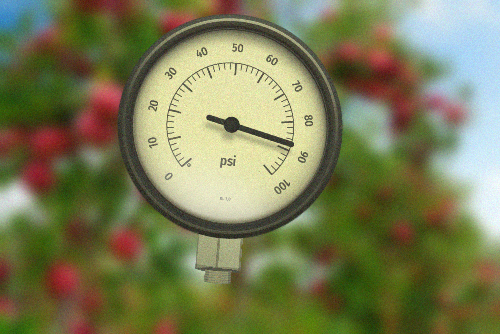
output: 88 psi
